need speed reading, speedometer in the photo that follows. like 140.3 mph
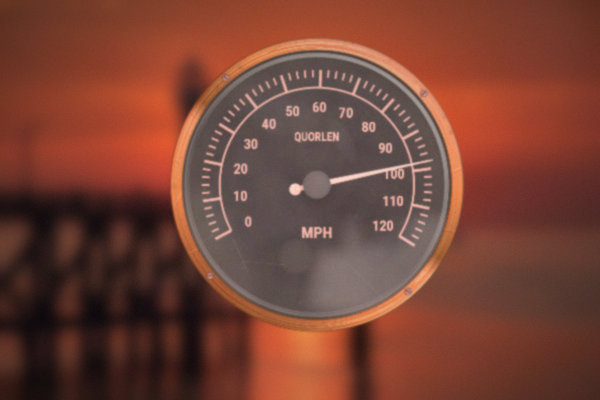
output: 98 mph
